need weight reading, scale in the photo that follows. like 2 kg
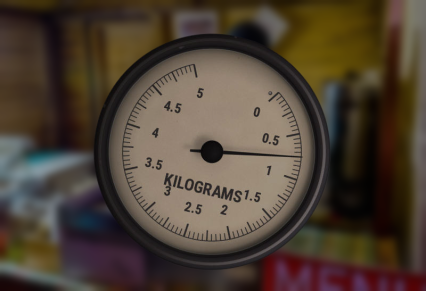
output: 0.75 kg
